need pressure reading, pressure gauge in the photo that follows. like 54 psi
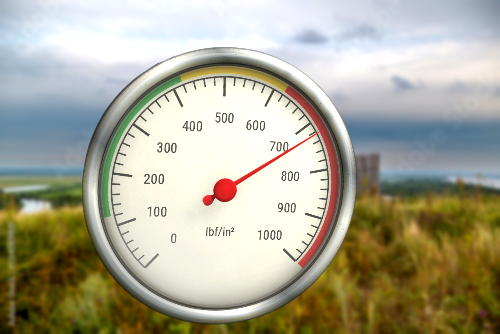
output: 720 psi
